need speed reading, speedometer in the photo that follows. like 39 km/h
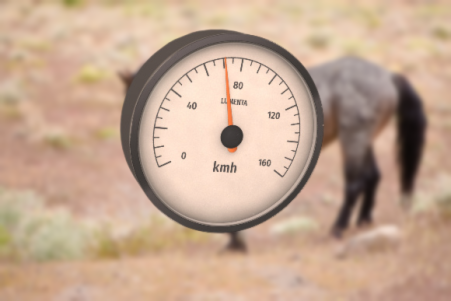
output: 70 km/h
